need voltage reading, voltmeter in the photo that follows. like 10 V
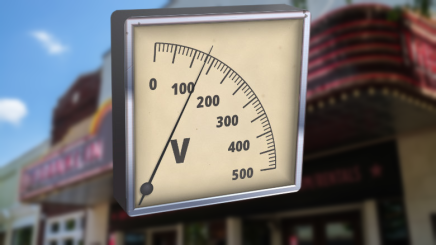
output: 130 V
